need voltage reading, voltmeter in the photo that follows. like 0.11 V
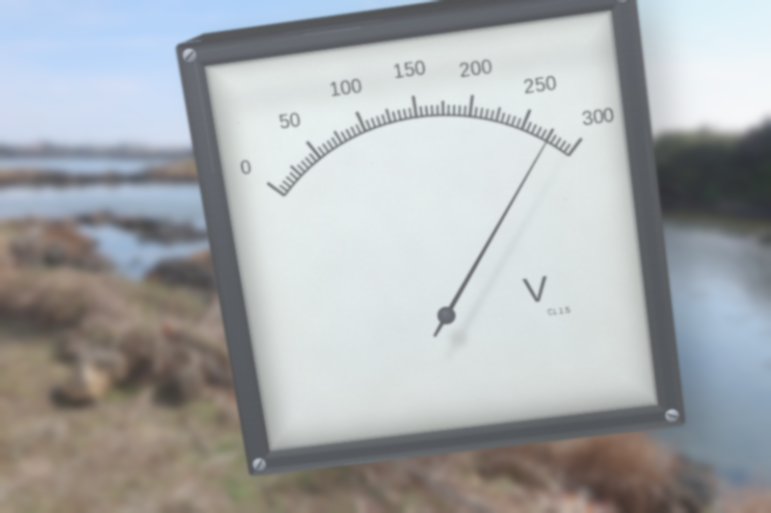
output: 275 V
